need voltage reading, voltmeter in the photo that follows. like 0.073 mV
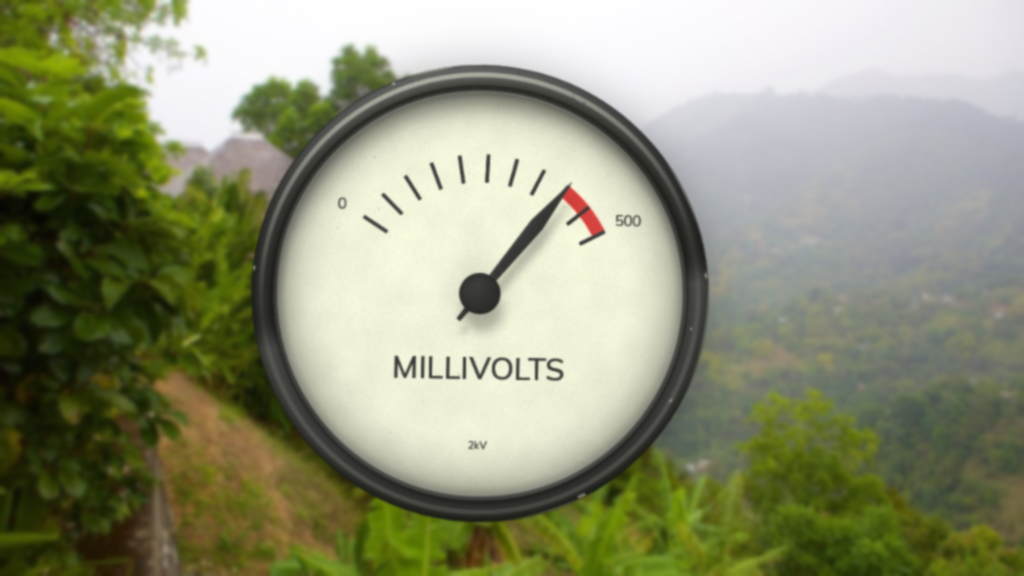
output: 400 mV
